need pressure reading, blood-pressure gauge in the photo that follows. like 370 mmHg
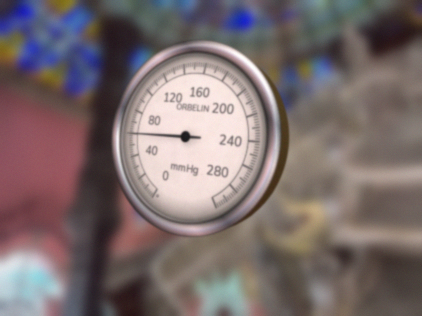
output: 60 mmHg
